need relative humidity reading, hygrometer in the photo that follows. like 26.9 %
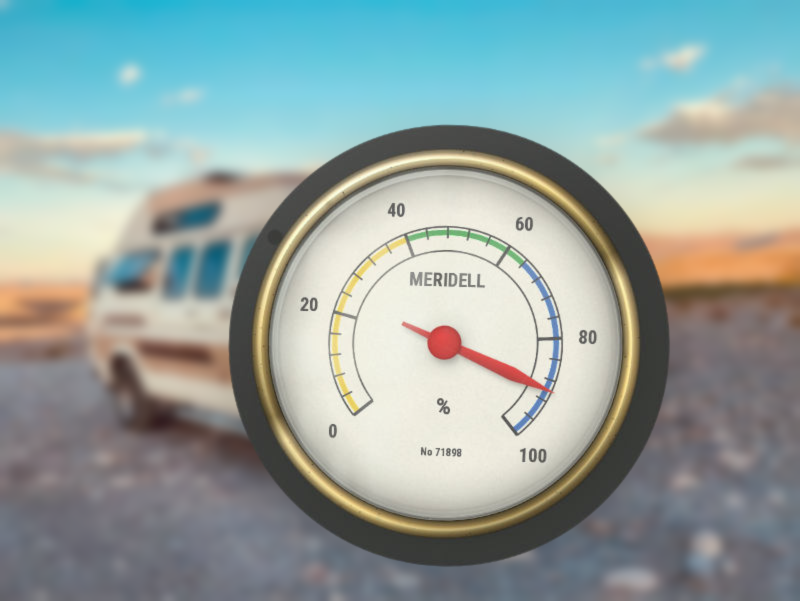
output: 90 %
